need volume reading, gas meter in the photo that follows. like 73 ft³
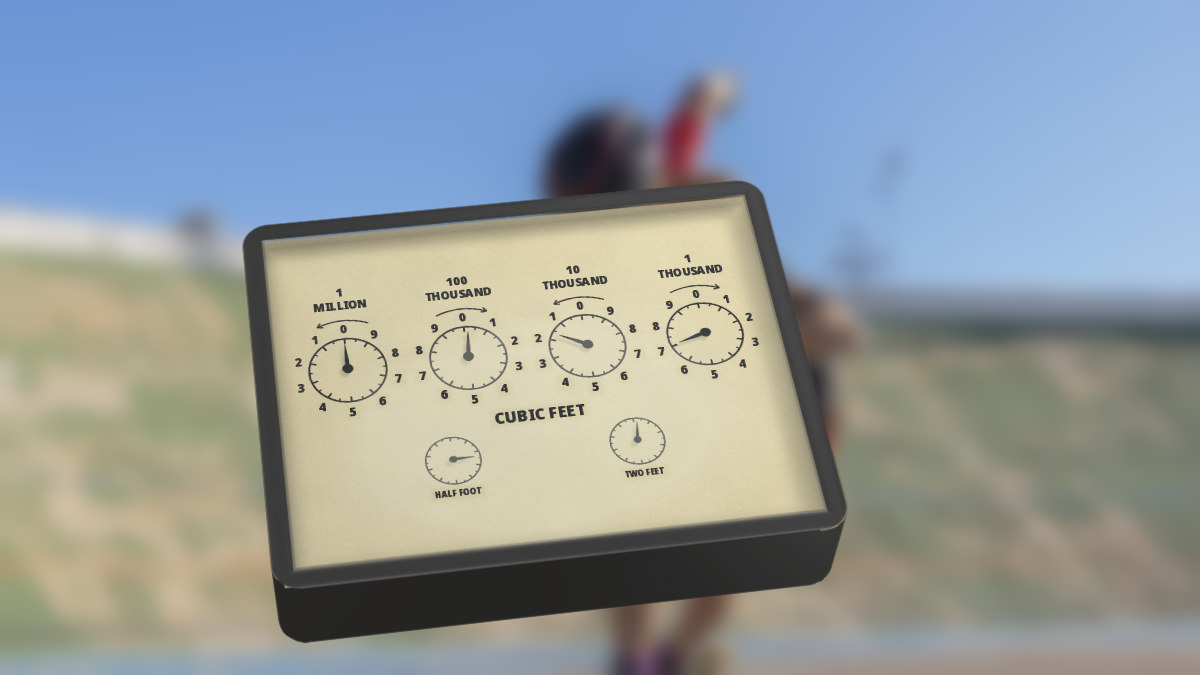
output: 1700 ft³
